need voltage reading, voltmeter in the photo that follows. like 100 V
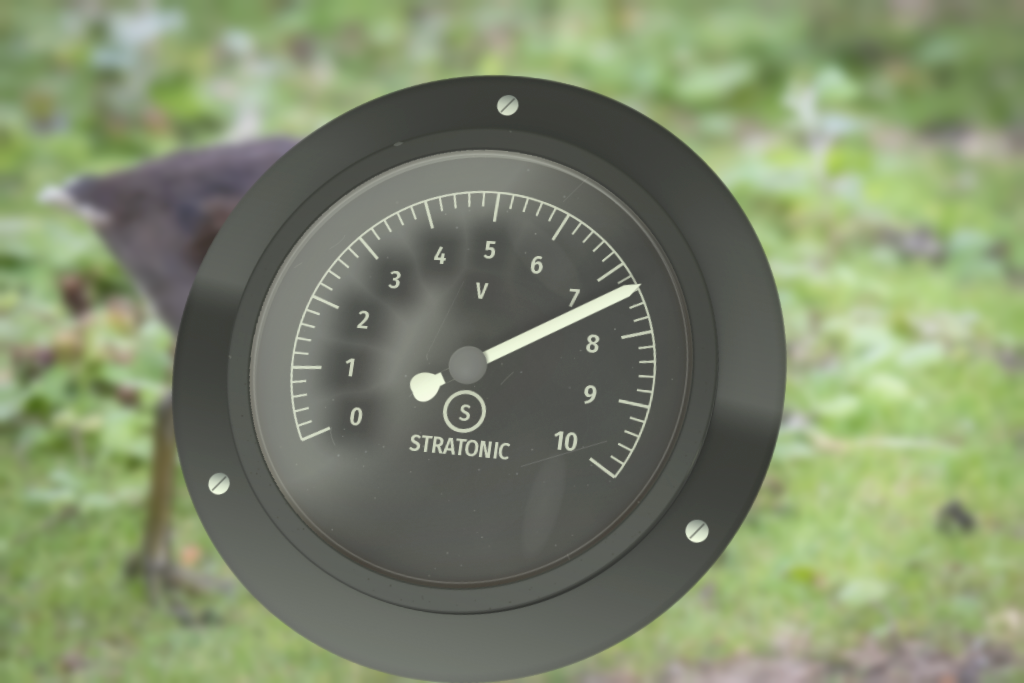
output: 7.4 V
